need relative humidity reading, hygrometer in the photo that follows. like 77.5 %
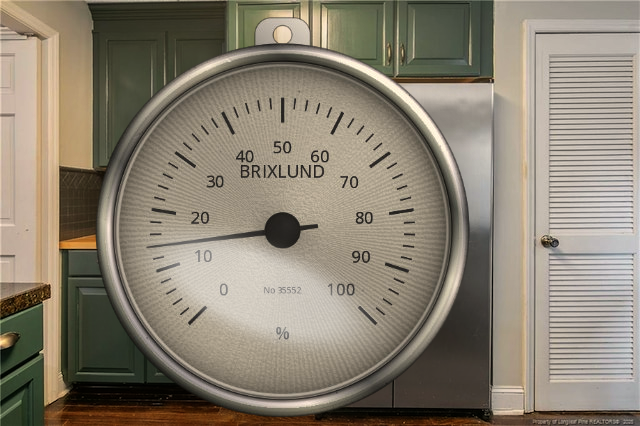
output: 14 %
